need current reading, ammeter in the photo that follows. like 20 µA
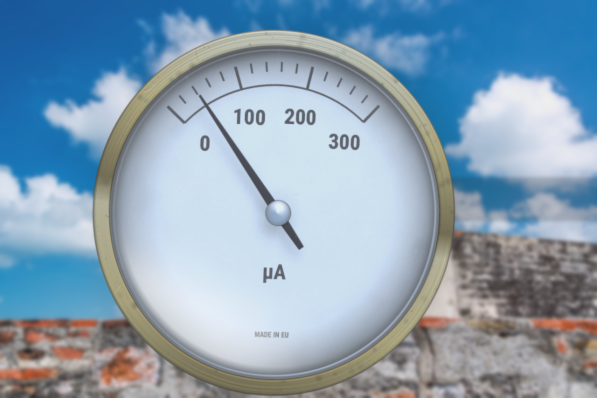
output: 40 µA
